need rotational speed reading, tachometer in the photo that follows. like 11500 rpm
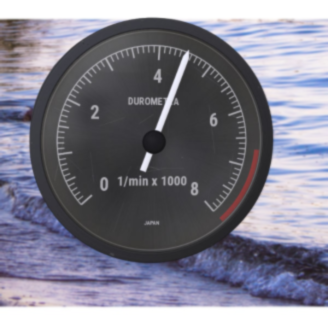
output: 4500 rpm
